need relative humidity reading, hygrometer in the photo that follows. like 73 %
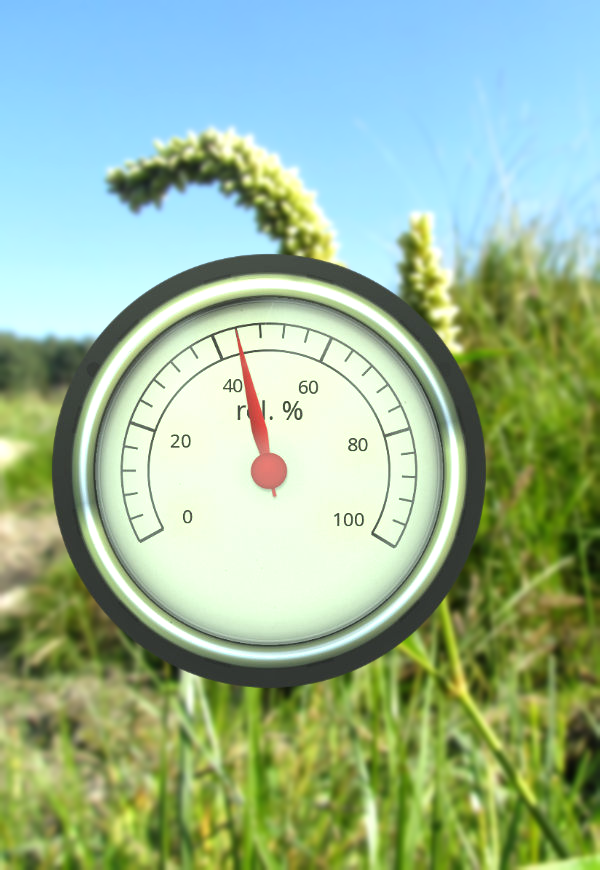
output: 44 %
